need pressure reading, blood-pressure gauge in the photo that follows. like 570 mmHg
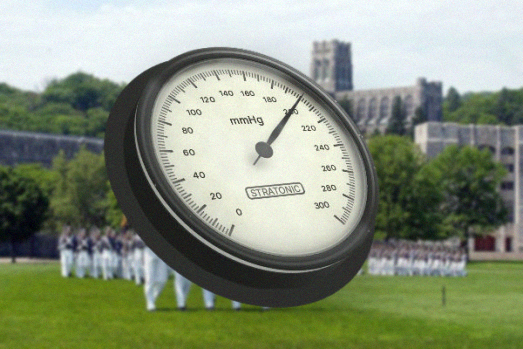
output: 200 mmHg
